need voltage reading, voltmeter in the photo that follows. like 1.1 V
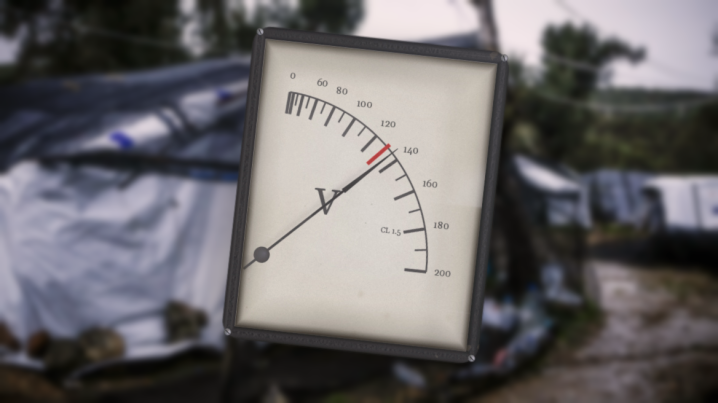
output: 135 V
